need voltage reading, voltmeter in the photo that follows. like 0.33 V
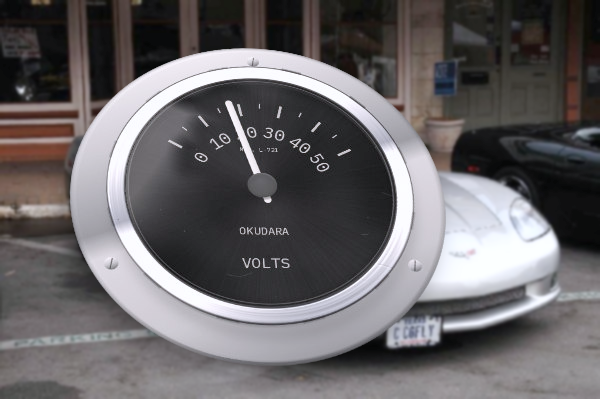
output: 17.5 V
